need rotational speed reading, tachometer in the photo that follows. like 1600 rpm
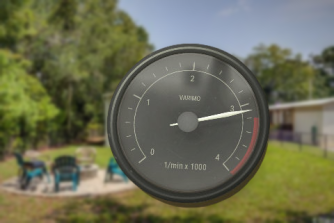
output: 3100 rpm
